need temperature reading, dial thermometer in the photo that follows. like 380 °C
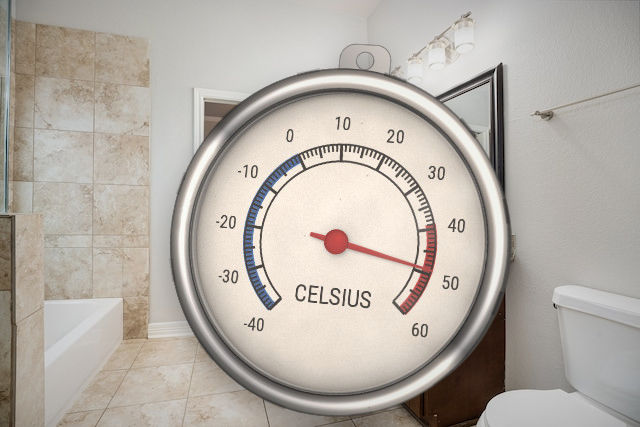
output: 49 °C
